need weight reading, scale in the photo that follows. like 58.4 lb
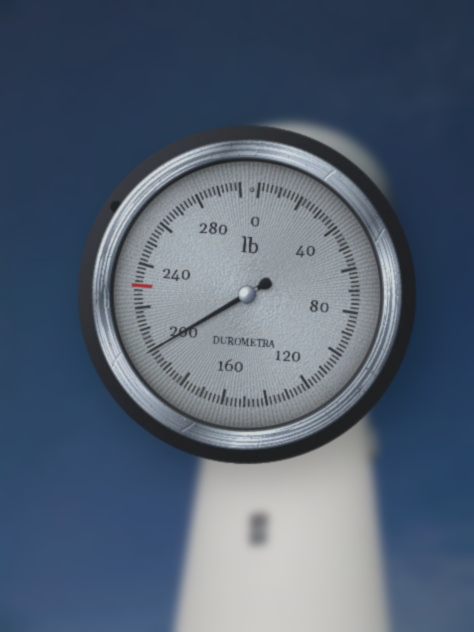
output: 200 lb
